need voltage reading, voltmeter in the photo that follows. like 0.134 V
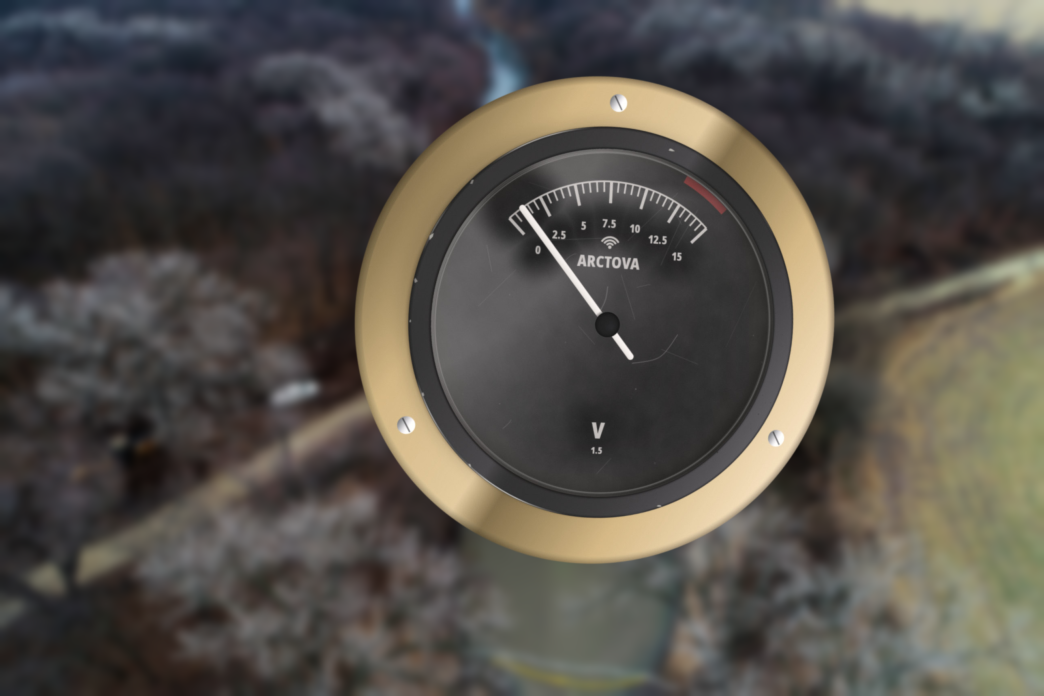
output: 1 V
